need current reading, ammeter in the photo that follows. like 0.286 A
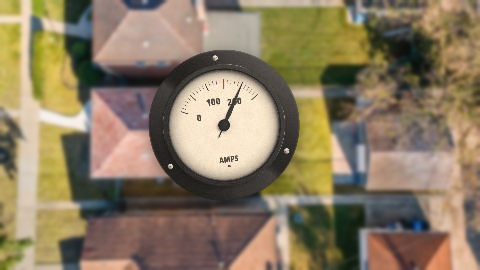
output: 200 A
